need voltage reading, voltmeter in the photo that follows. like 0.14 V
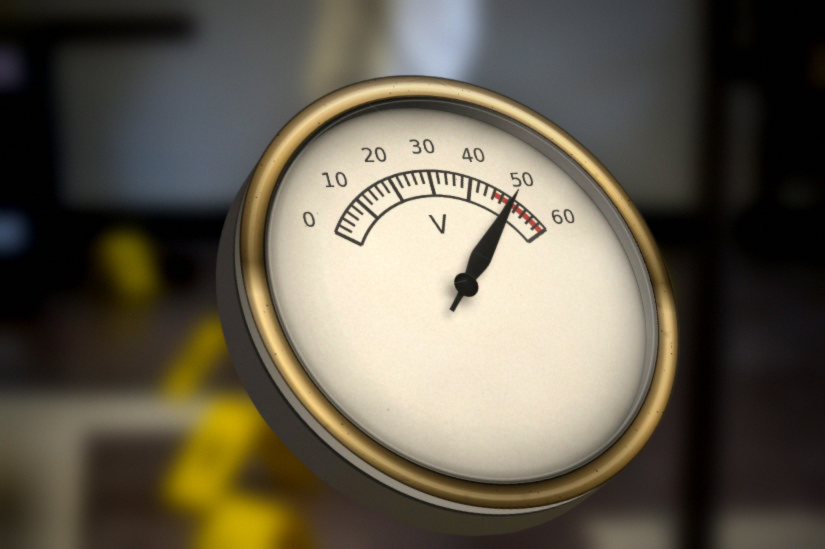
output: 50 V
